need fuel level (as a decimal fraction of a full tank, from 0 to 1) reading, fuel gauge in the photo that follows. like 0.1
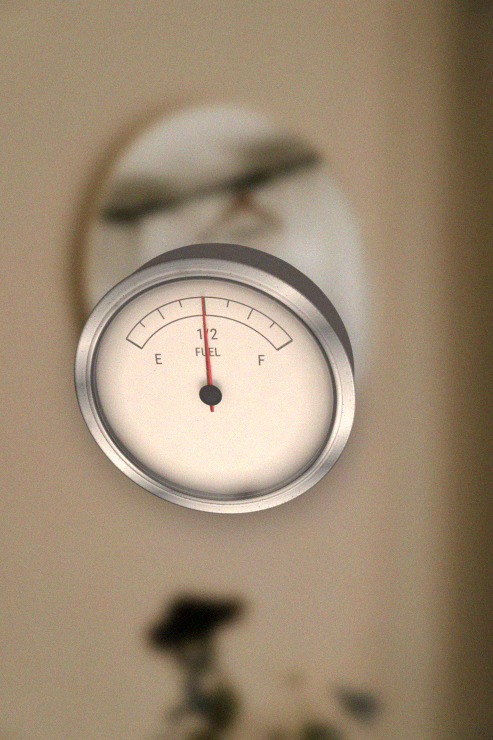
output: 0.5
